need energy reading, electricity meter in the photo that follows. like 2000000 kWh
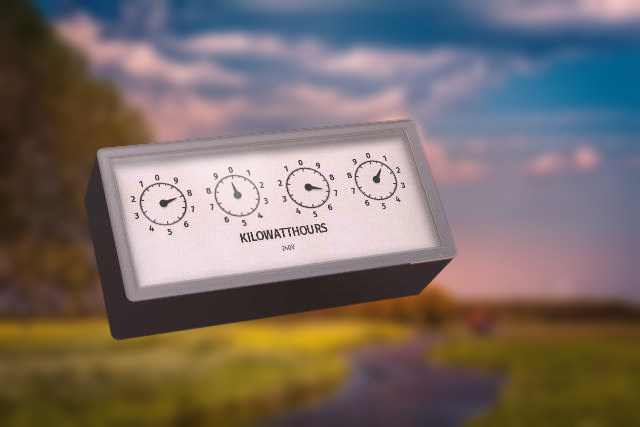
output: 7971 kWh
